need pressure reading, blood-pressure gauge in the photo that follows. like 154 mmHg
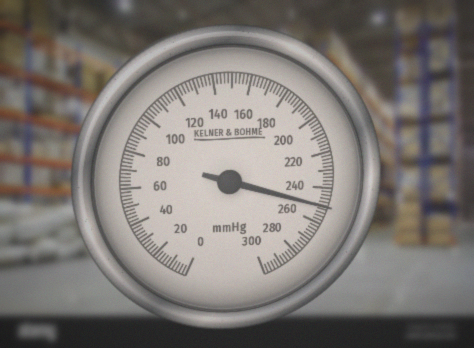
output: 250 mmHg
